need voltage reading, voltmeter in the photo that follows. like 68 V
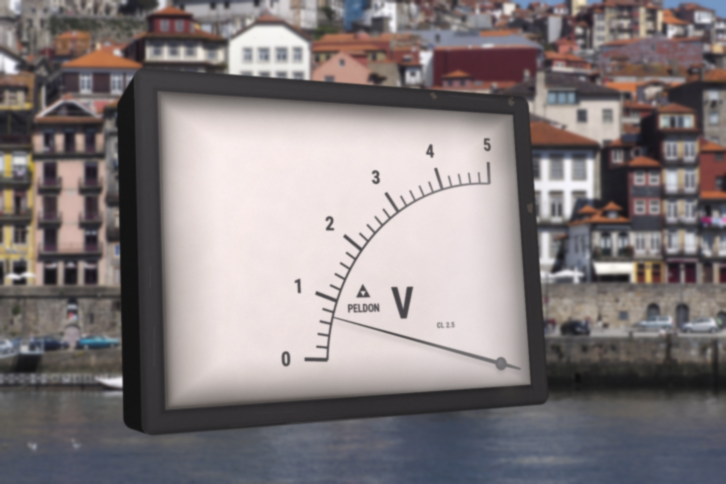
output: 0.7 V
